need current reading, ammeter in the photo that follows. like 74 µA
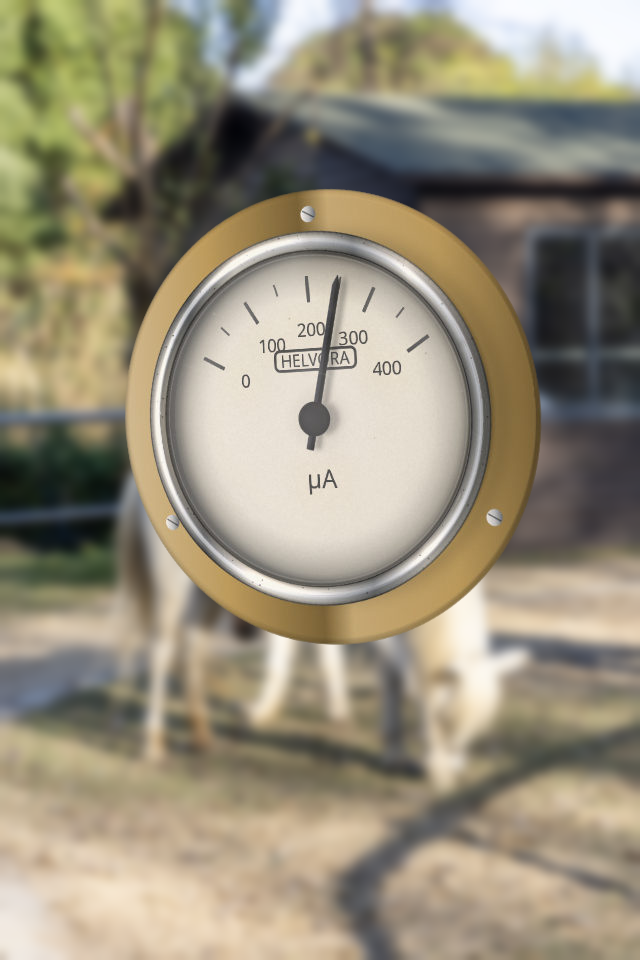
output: 250 µA
